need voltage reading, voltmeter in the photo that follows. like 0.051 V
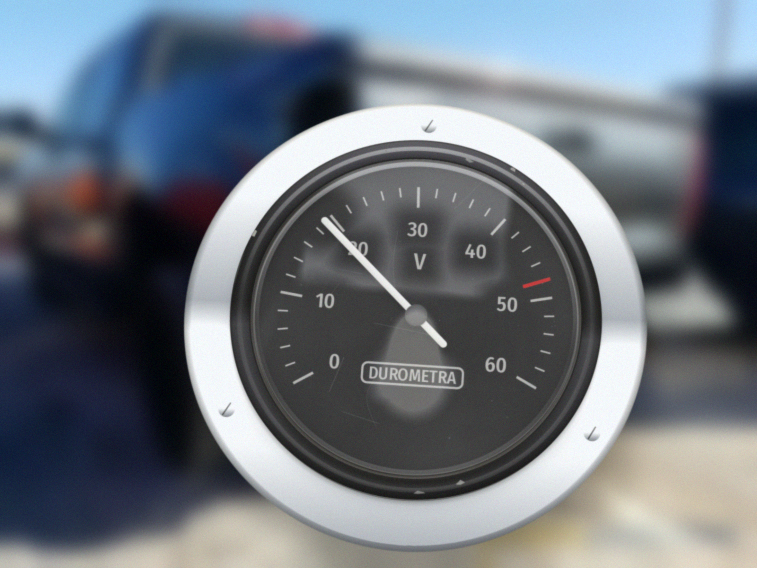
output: 19 V
